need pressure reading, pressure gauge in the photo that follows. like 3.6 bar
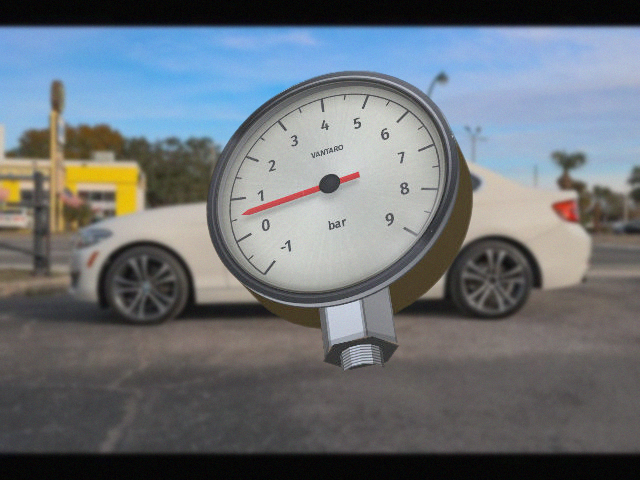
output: 0.5 bar
